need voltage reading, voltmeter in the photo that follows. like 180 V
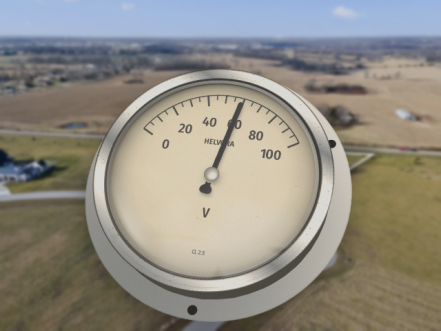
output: 60 V
